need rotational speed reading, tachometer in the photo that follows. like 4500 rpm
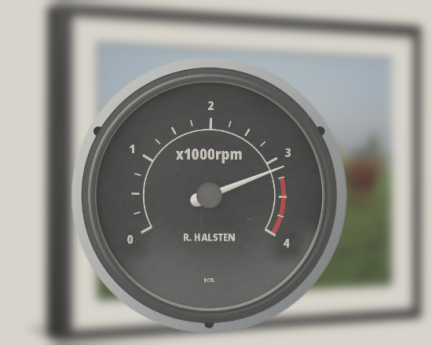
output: 3125 rpm
